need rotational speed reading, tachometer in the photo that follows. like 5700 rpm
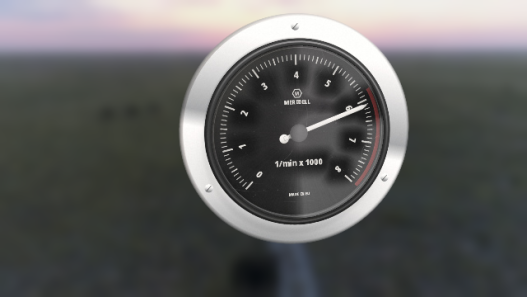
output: 6100 rpm
